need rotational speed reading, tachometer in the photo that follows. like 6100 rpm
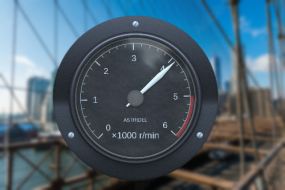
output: 4100 rpm
